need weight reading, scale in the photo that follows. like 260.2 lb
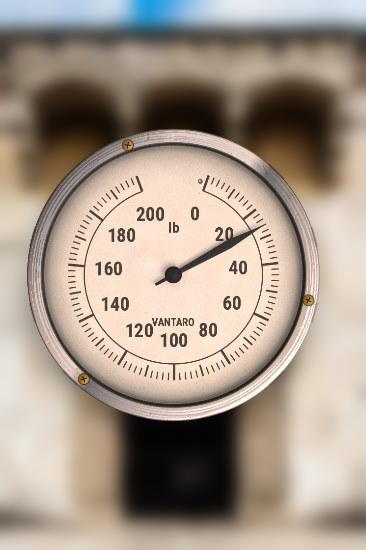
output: 26 lb
